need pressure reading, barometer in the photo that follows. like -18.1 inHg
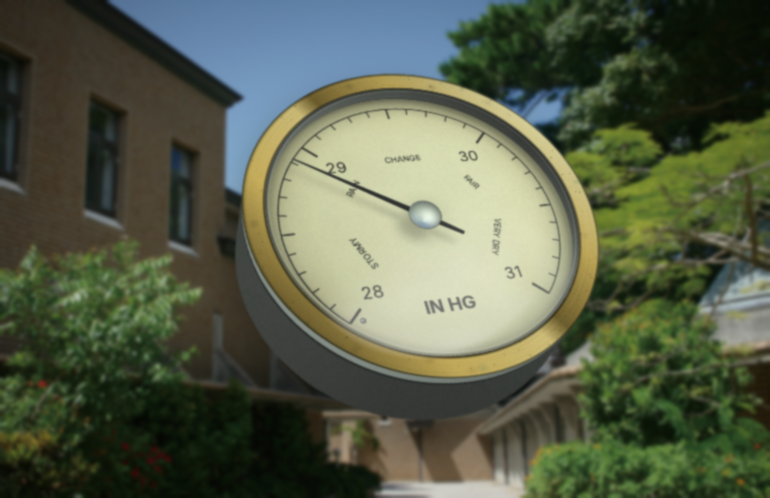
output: 28.9 inHg
